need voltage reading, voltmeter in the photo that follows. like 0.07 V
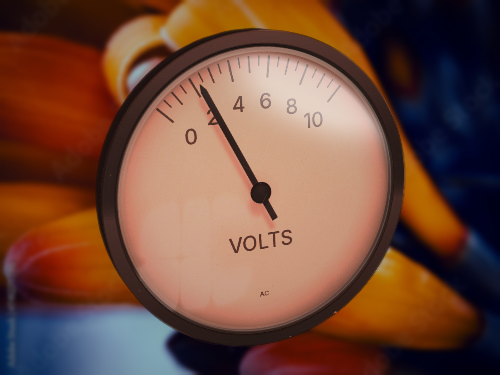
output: 2.25 V
